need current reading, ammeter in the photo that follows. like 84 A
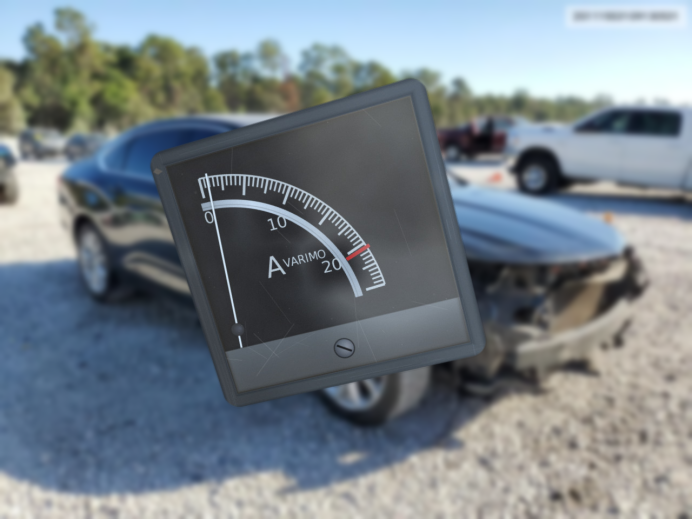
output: 1 A
